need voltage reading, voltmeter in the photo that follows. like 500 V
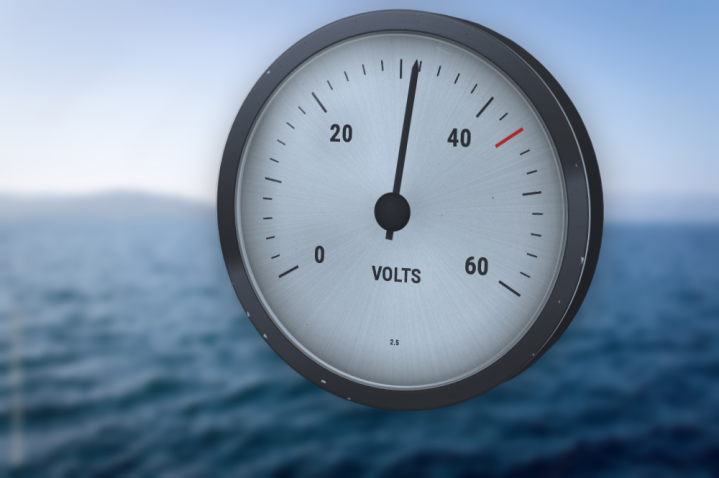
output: 32 V
